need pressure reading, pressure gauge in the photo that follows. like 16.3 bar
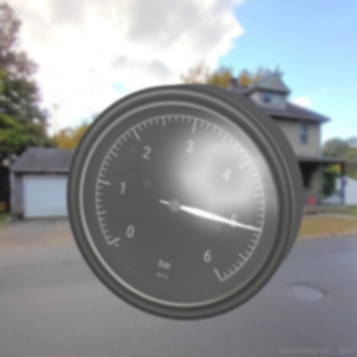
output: 5 bar
